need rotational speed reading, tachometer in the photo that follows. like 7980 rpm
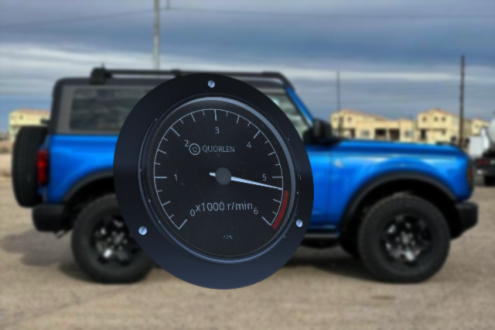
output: 5250 rpm
